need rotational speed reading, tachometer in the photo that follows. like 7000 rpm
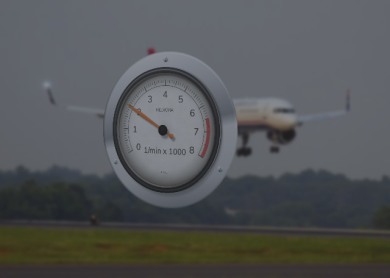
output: 2000 rpm
